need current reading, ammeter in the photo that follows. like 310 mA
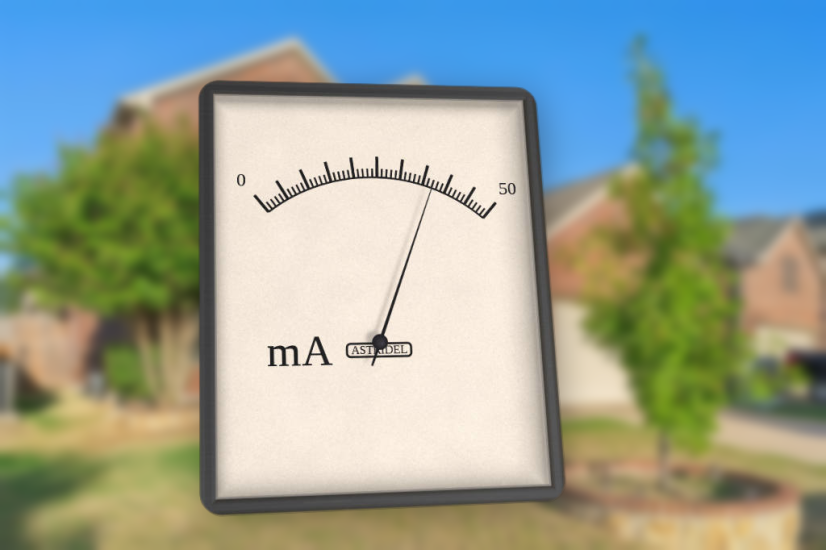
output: 37 mA
